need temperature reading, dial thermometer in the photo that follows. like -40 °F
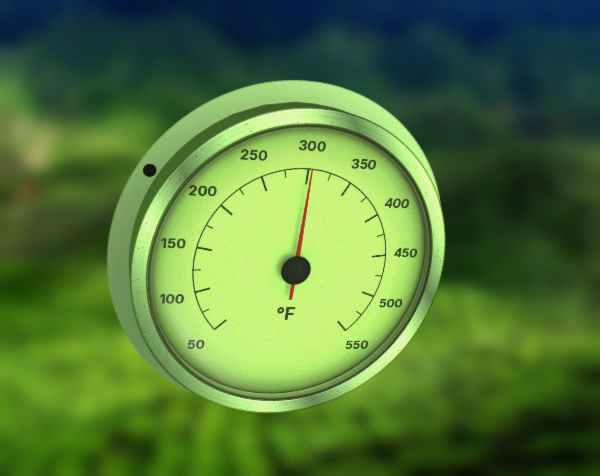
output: 300 °F
